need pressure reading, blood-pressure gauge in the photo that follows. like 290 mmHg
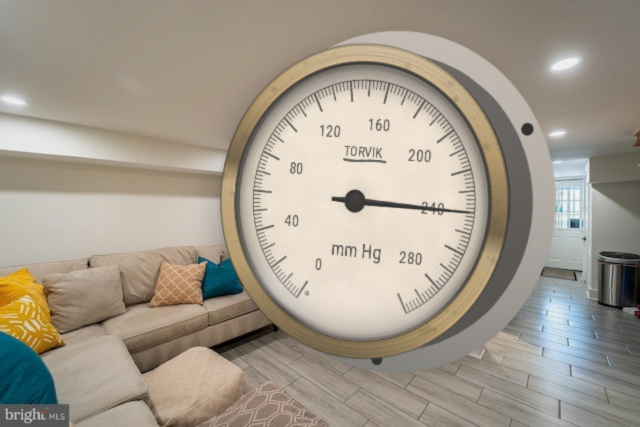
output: 240 mmHg
